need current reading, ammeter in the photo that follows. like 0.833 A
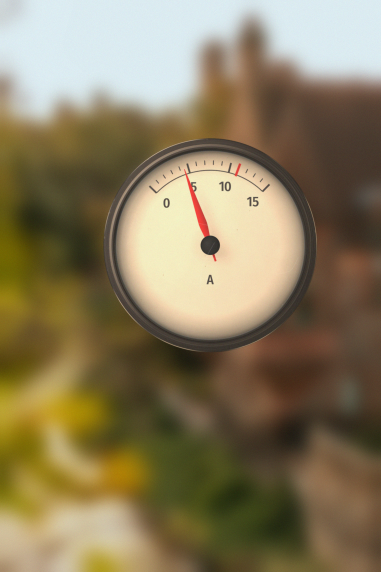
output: 4.5 A
